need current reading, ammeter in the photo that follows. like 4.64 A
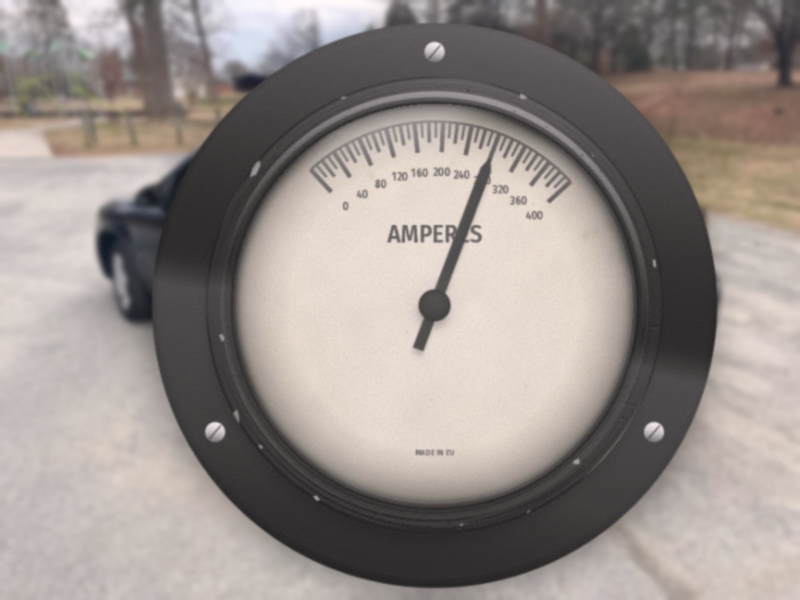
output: 280 A
